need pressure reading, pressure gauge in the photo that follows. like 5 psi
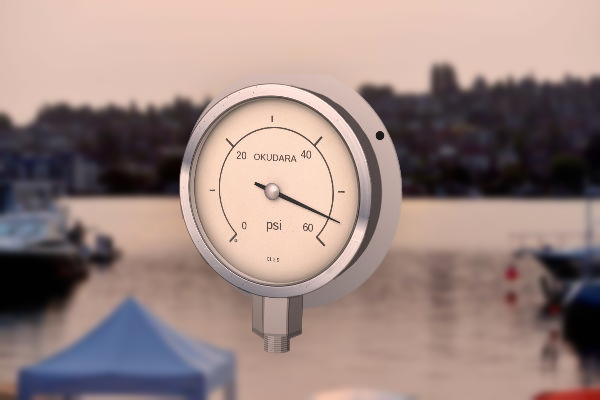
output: 55 psi
